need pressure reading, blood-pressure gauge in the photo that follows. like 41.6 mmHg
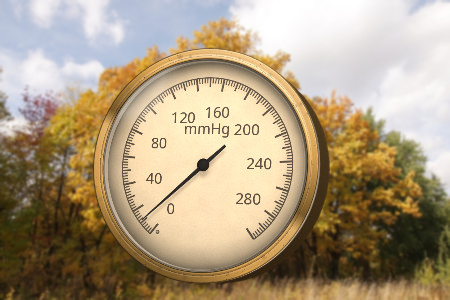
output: 10 mmHg
